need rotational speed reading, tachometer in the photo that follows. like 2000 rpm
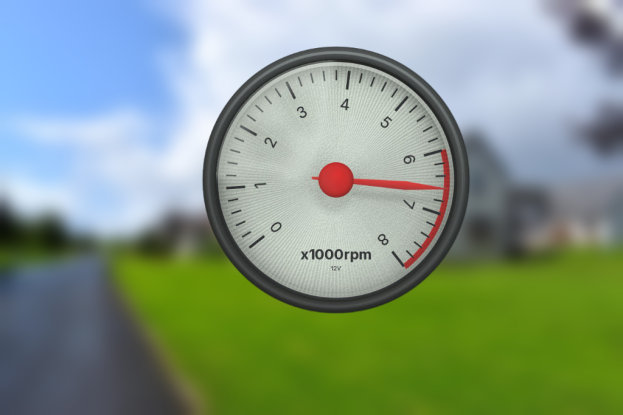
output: 6600 rpm
